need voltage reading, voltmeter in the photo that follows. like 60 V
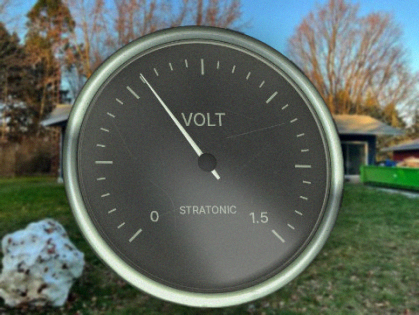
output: 0.55 V
